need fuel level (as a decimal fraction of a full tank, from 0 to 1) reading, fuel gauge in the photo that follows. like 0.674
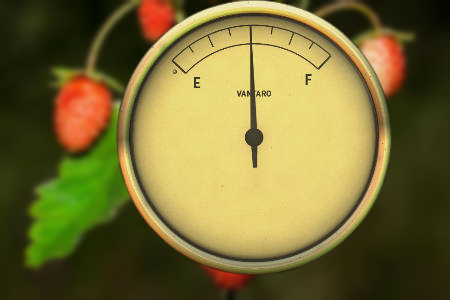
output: 0.5
